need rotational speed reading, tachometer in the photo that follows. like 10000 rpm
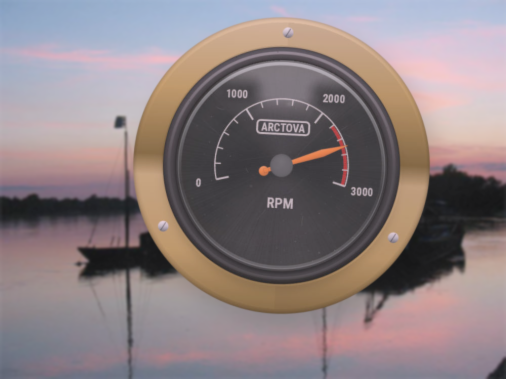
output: 2500 rpm
